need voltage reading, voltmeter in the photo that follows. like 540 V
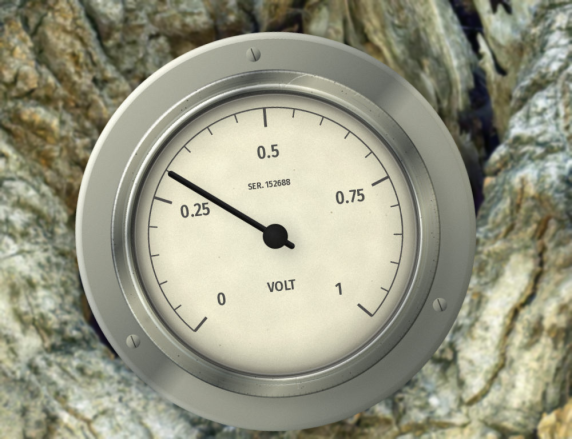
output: 0.3 V
